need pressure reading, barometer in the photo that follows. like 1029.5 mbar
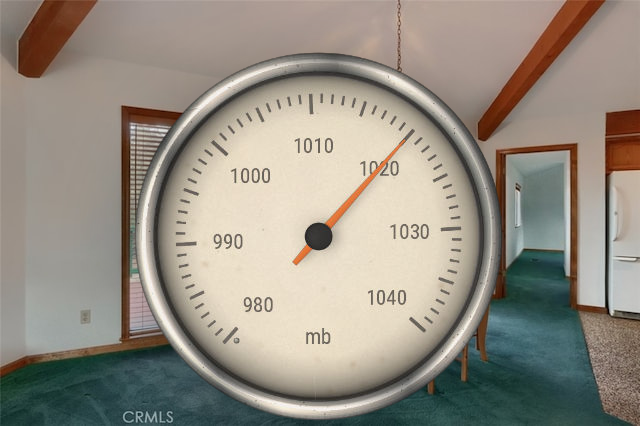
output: 1020 mbar
